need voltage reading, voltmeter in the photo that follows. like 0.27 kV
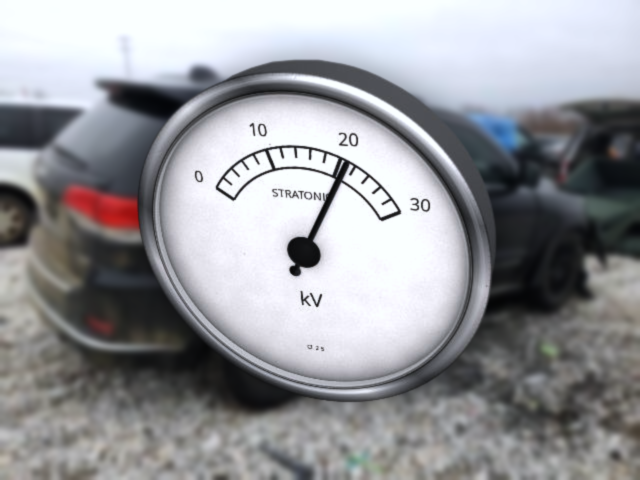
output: 21 kV
